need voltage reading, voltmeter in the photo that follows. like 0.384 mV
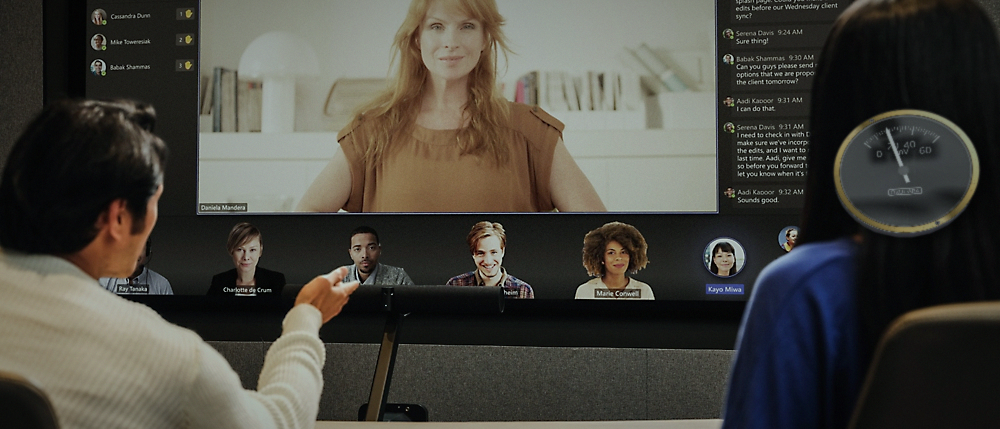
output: 20 mV
